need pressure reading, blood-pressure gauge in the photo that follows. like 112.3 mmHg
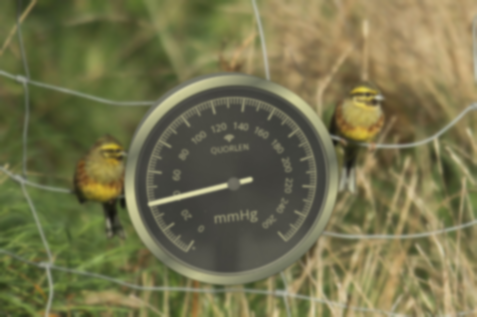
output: 40 mmHg
